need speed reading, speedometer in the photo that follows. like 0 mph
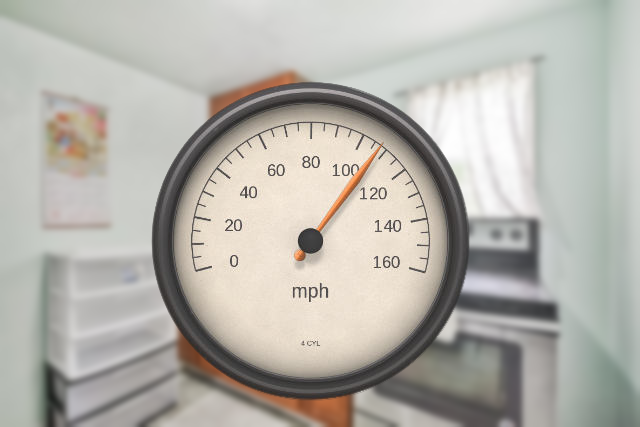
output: 107.5 mph
